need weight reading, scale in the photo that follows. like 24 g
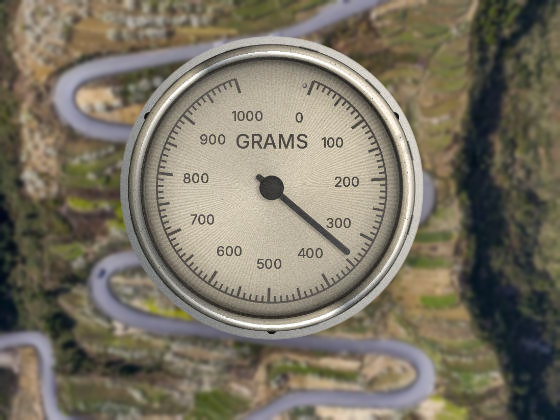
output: 340 g
